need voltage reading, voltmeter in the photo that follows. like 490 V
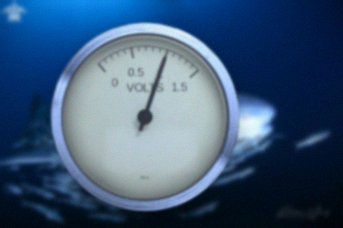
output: 1 V
